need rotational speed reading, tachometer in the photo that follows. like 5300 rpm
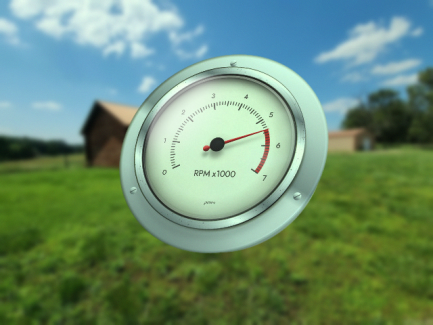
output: 5500 rpm
